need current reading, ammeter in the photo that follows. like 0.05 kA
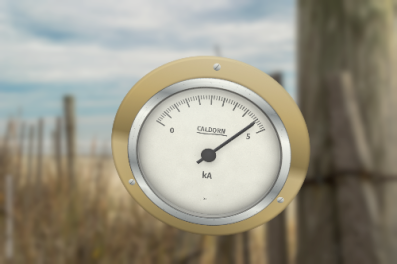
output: 4.5 kA
